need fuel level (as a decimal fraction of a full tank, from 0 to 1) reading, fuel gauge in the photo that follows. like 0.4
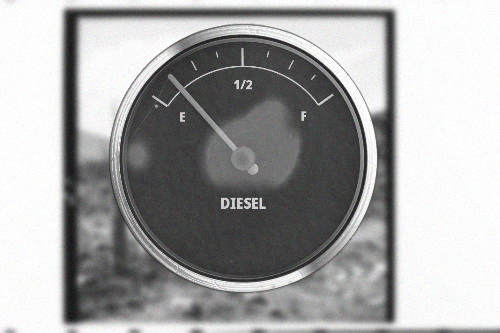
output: 0.125
